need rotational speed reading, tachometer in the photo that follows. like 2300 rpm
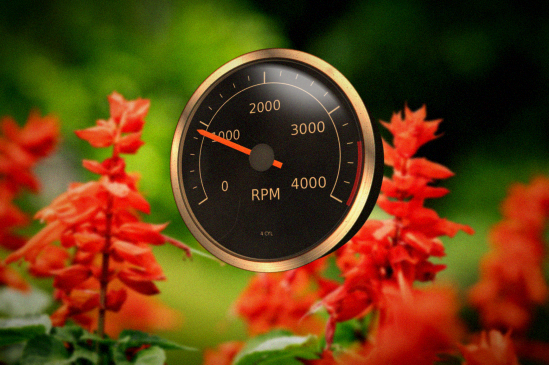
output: 900 rpm
